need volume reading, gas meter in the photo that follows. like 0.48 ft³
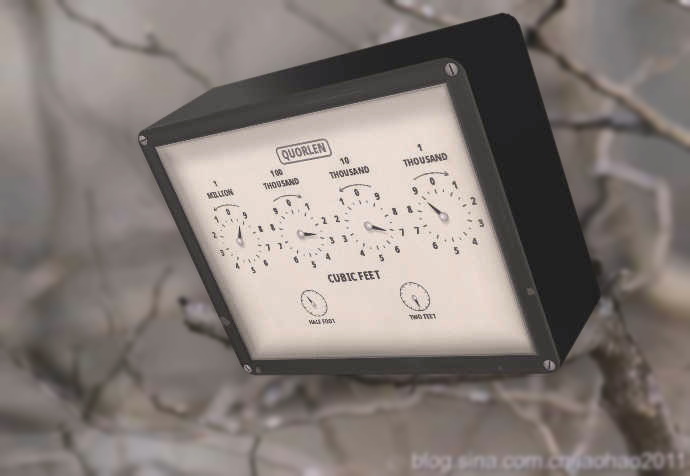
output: 926900 ft³
